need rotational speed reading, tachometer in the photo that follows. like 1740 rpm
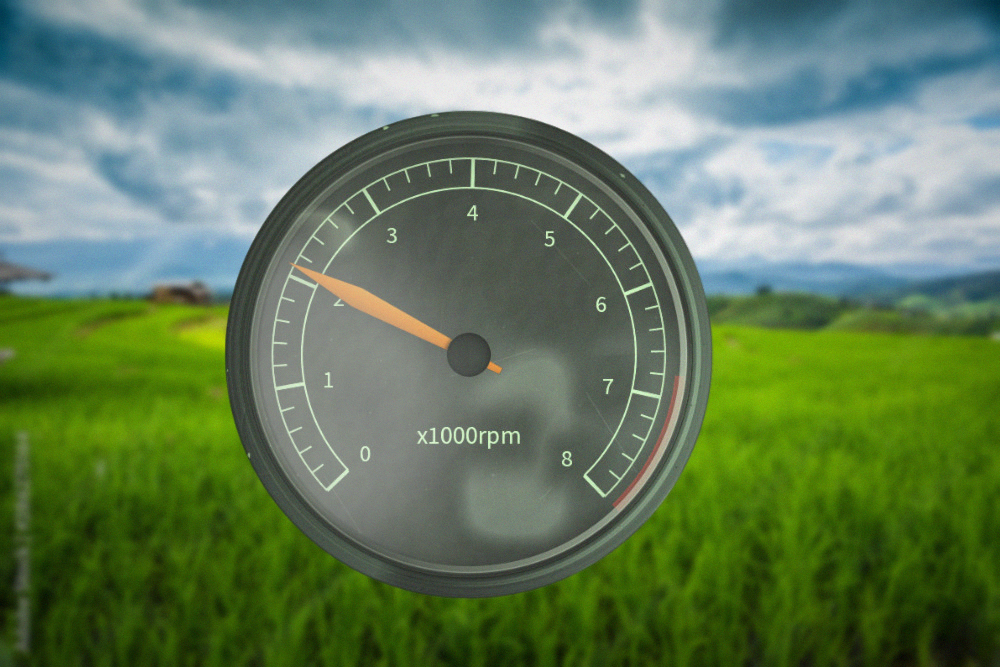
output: 2100 rpm
